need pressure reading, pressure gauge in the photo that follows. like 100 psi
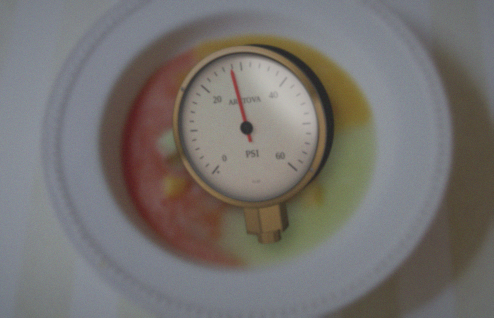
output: 28 psi
